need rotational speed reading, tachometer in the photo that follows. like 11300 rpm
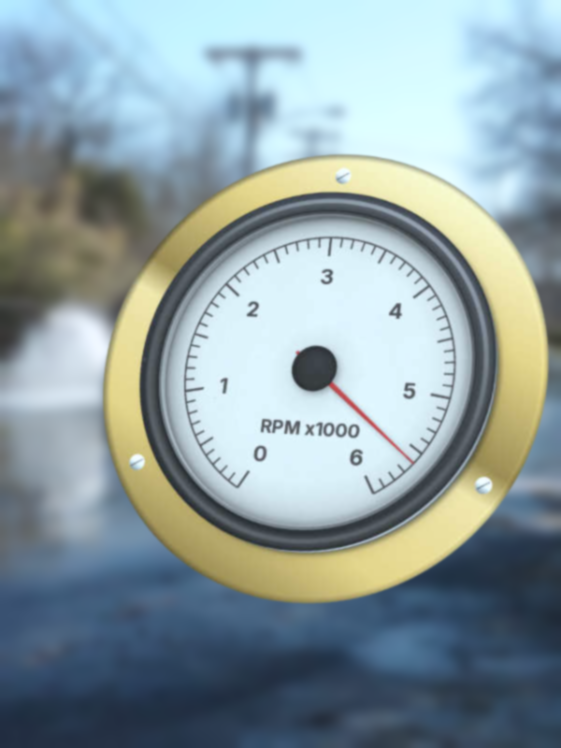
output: 5600 rpm
